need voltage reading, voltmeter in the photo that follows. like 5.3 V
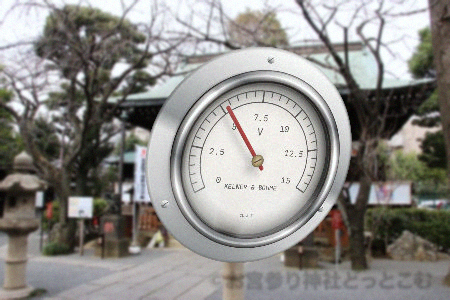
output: 5.25 V
